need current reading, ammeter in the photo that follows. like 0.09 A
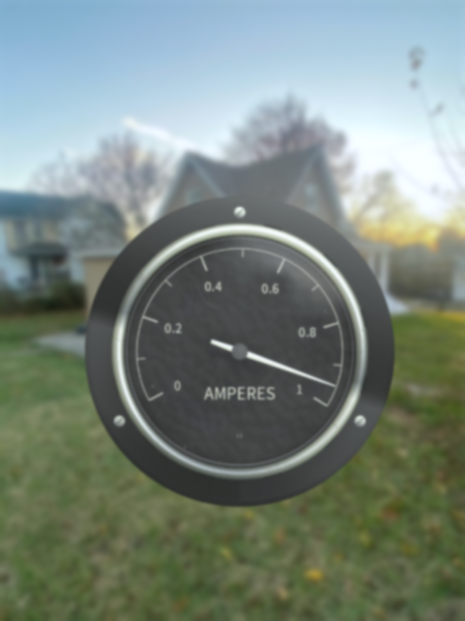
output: 0.95 A
